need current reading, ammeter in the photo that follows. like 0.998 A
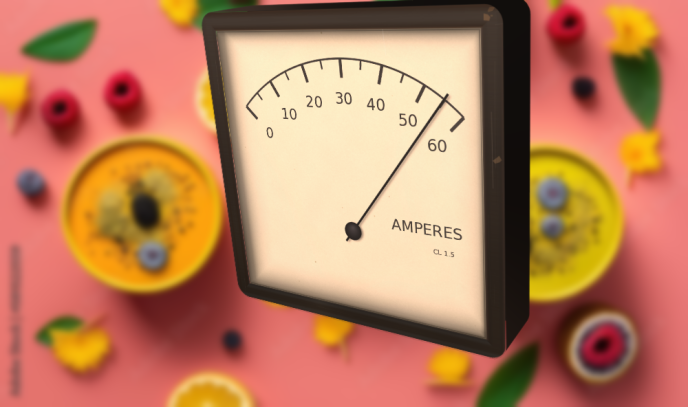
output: 55 A
